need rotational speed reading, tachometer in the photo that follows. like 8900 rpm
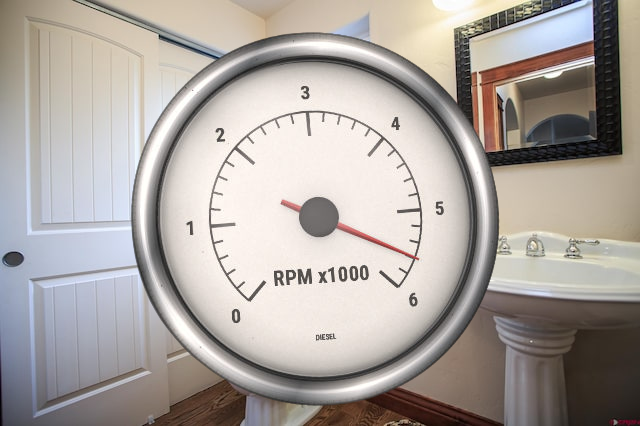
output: 5600 rpm
